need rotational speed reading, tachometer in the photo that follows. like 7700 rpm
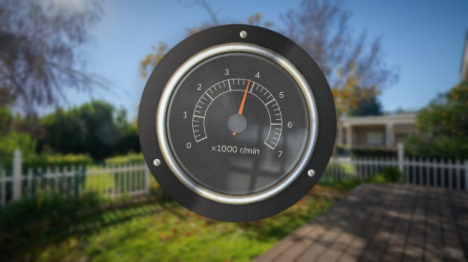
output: 3800 rpm
